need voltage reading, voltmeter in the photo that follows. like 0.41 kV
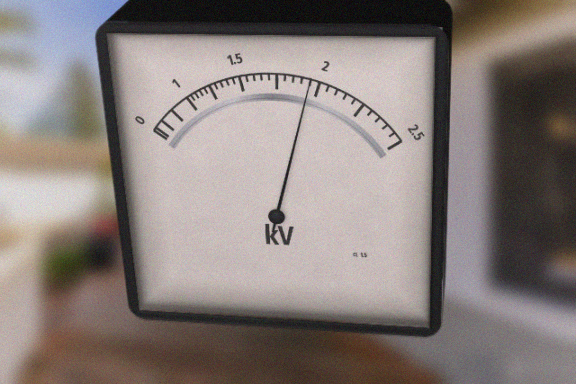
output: 1.95 kV
